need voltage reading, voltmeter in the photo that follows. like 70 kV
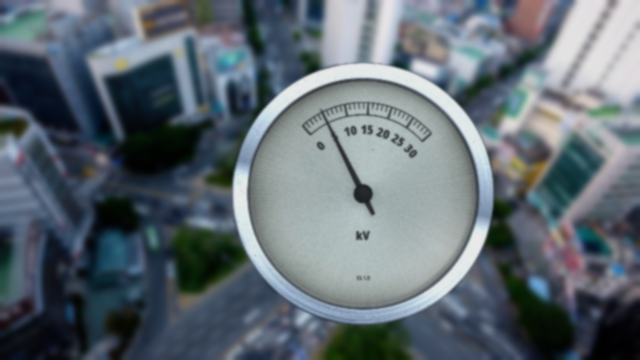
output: 5 kV
